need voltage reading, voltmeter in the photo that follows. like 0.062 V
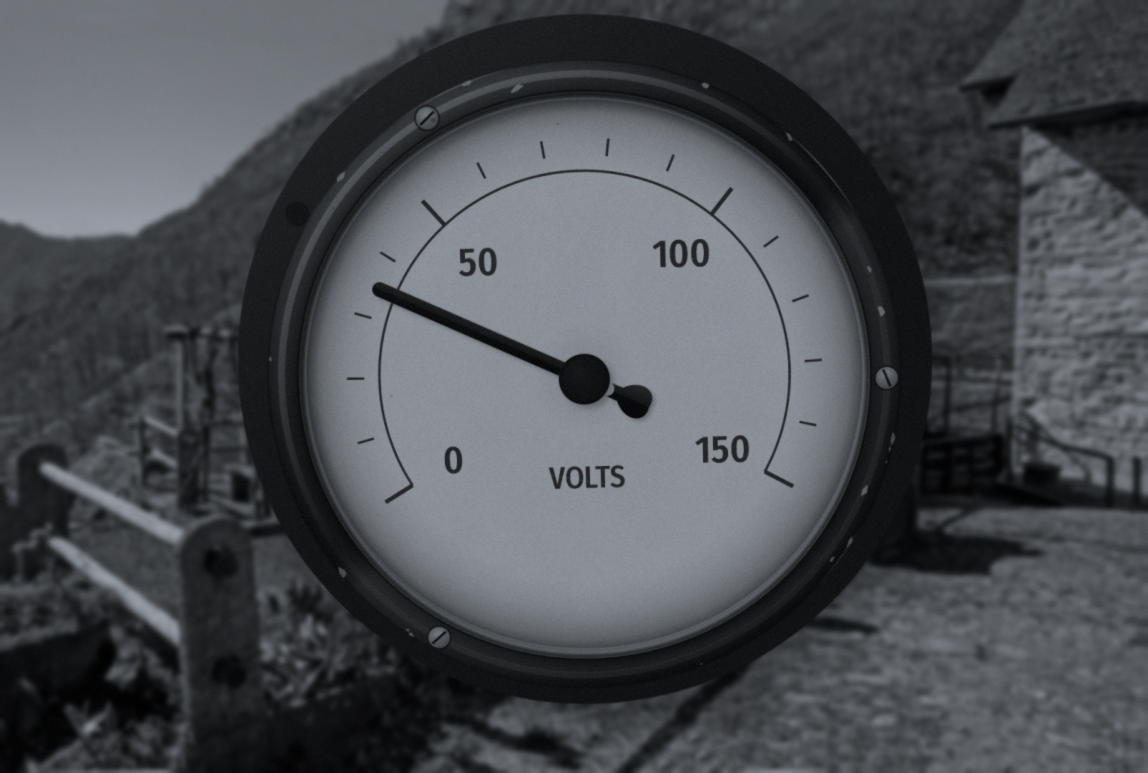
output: 35 V
